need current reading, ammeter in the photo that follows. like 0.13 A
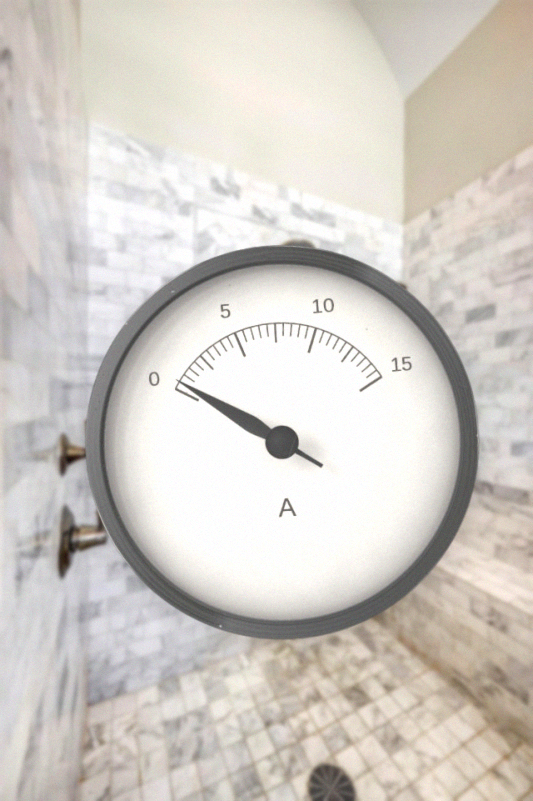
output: 0.5 A
